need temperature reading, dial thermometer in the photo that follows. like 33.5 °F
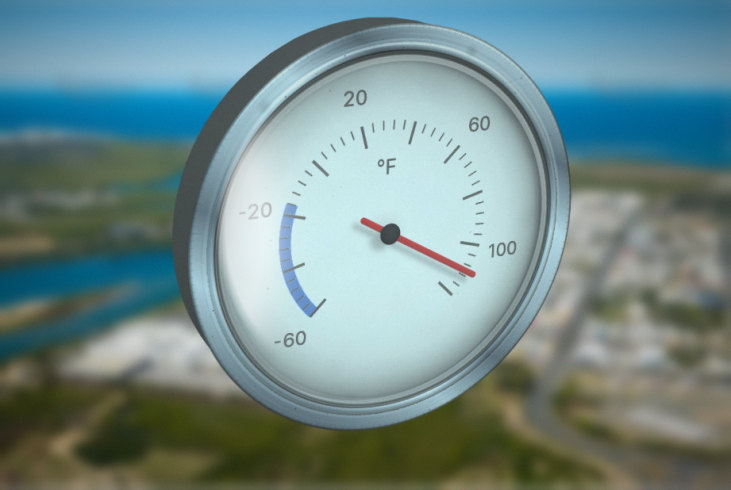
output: 110 °F
